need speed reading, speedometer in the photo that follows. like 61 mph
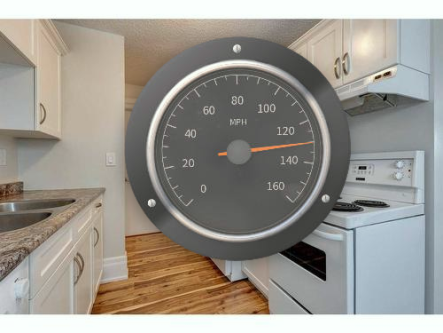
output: 130 mph
